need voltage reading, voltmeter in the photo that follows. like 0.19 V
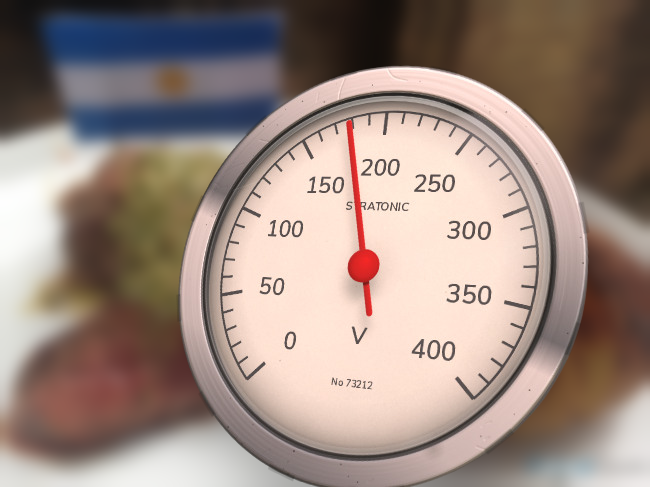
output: 180 V
